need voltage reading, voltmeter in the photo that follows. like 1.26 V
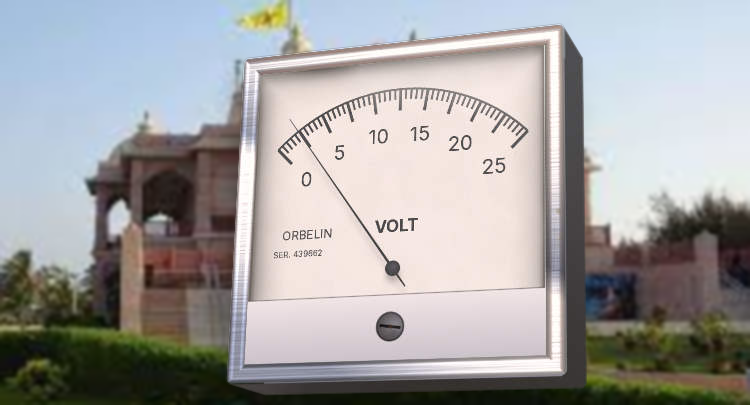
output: 2.5 V
